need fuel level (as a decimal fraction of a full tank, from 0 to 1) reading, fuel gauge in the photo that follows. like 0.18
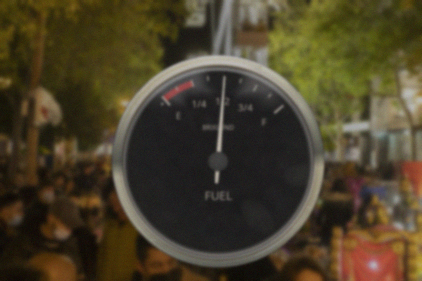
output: 0.5
